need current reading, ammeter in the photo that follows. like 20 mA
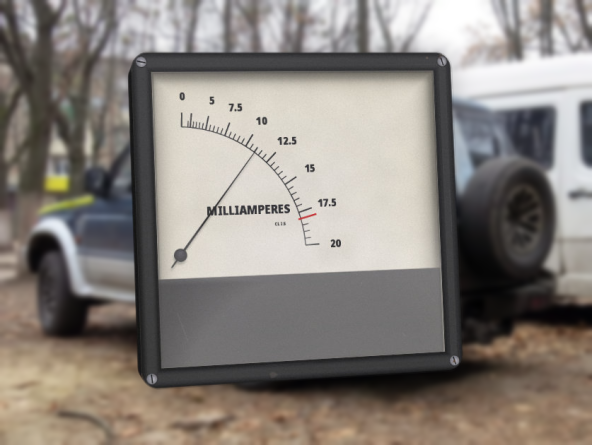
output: 11 mA
